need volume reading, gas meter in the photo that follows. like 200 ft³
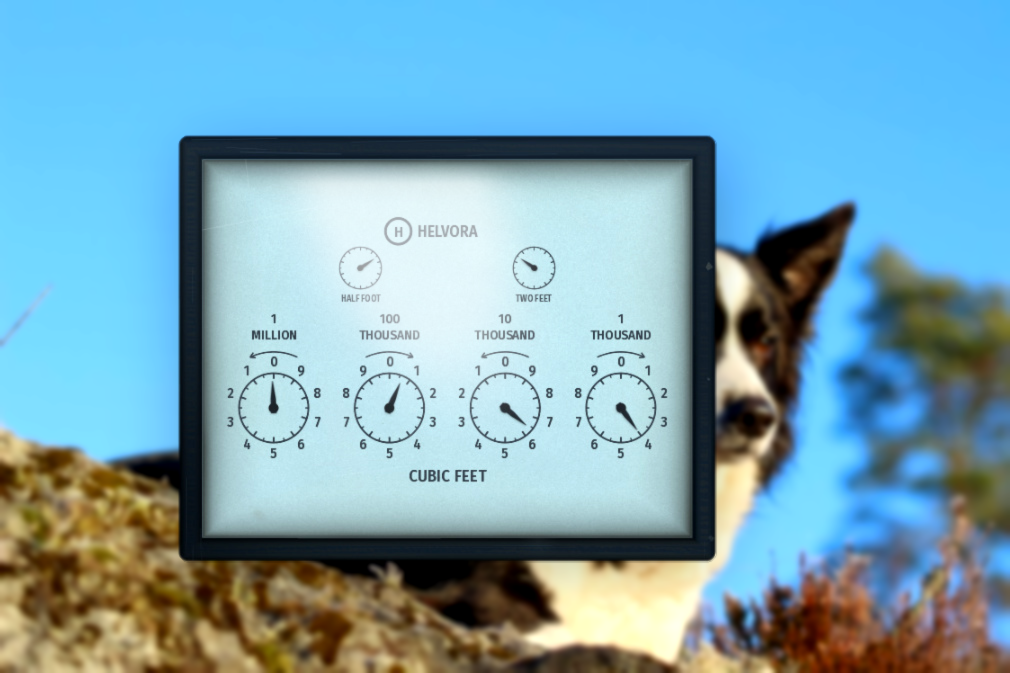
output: 6400 ft³
